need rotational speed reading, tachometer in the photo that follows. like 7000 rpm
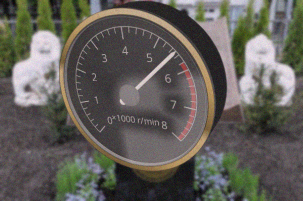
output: 5500 rpm
